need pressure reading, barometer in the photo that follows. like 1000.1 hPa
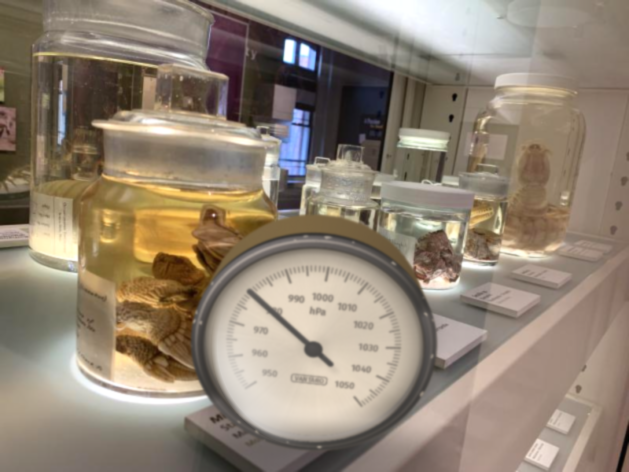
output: 980 hPa
